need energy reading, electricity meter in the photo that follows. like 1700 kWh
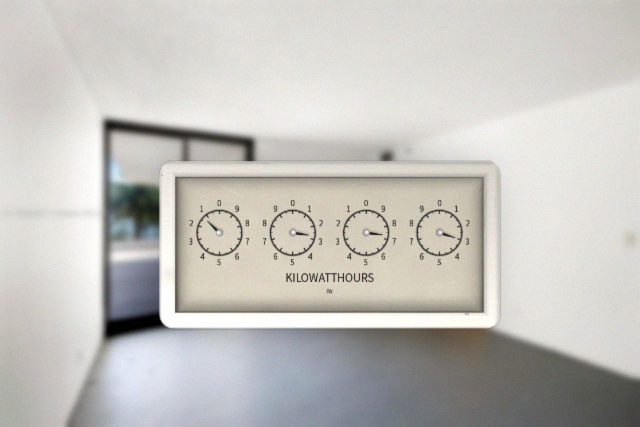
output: 1273 kWh
